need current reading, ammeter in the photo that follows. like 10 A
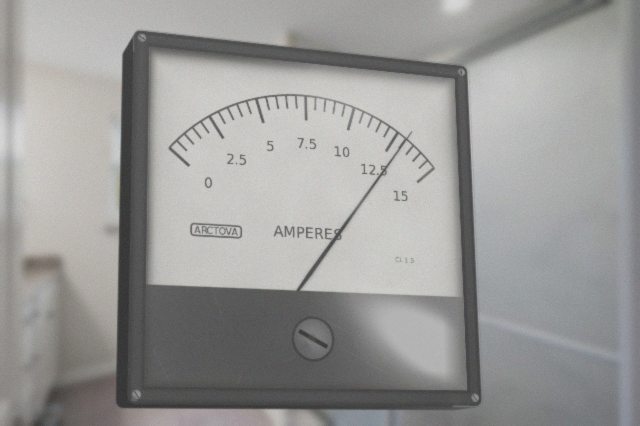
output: 13 A
